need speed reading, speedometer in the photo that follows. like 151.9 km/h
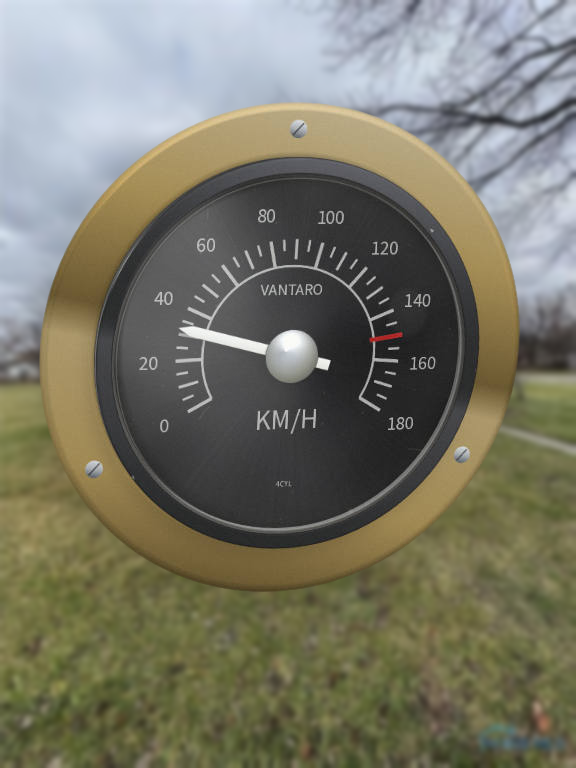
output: 32.5 km/h
